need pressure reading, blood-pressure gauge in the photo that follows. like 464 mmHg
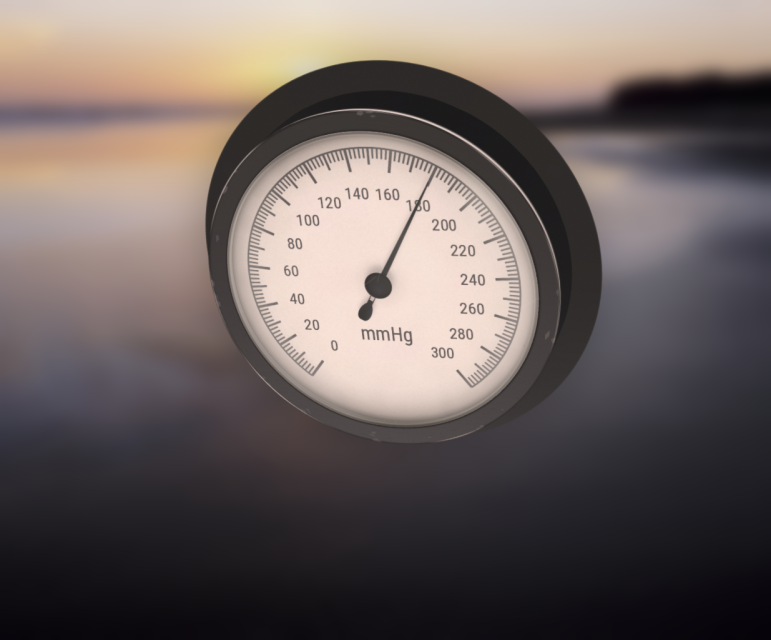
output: 180 mmHg
